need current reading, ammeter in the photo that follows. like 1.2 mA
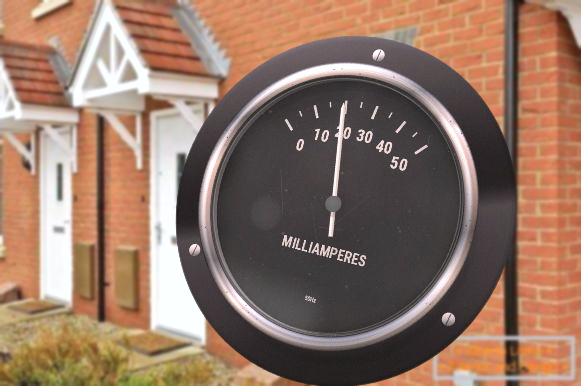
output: 20 mA
